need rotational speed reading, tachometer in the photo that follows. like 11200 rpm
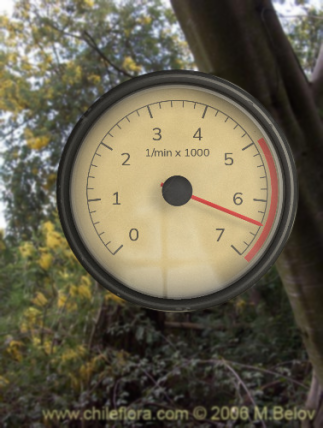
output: 6400 rpm
